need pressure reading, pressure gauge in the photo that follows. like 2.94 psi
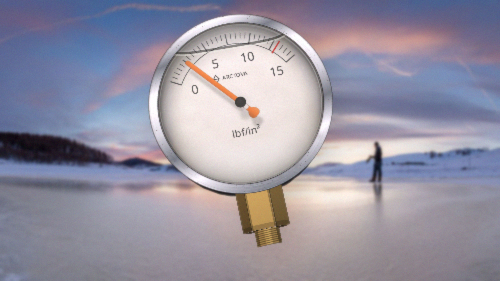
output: 2.5 psi
